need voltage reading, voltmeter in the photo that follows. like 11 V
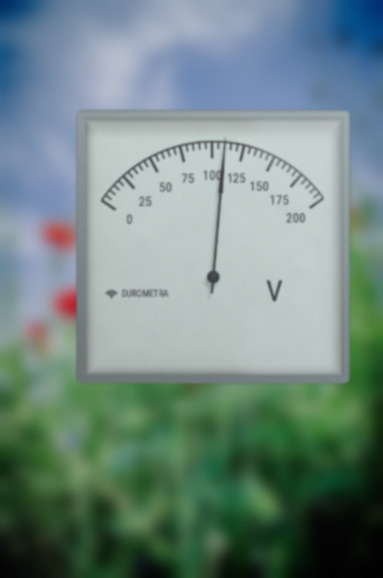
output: 110 V
